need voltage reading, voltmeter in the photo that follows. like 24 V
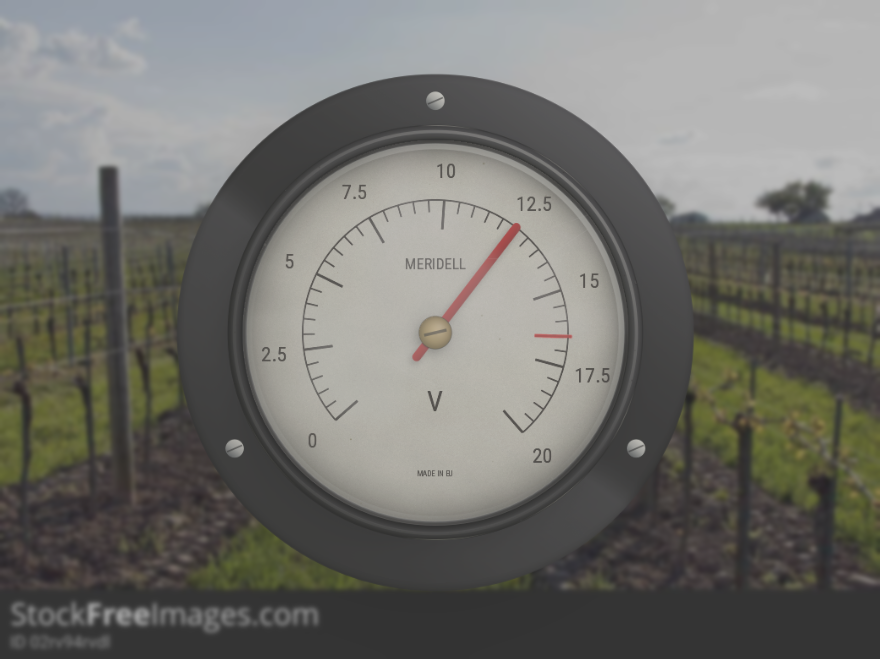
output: 12.5 V
